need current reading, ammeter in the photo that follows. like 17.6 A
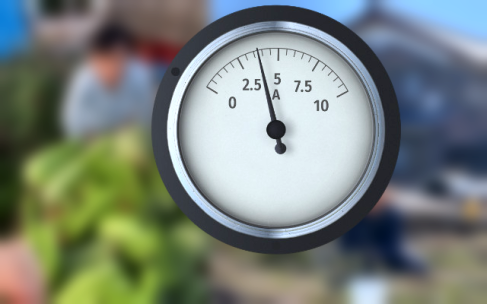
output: 3.75 A
